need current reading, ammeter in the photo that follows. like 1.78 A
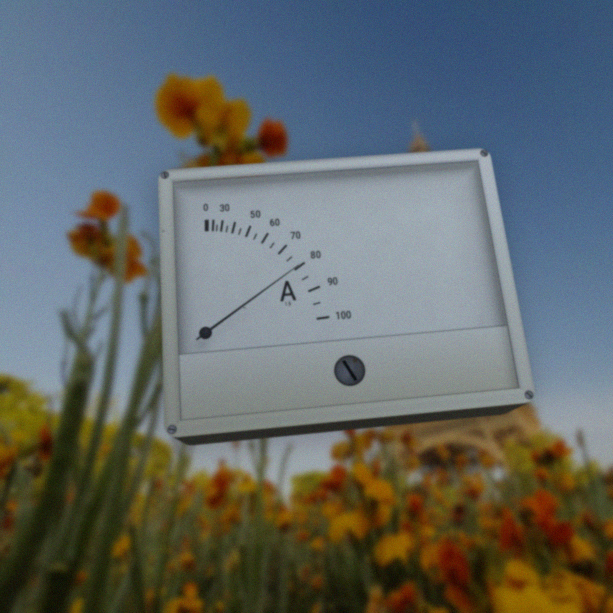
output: 80 A
